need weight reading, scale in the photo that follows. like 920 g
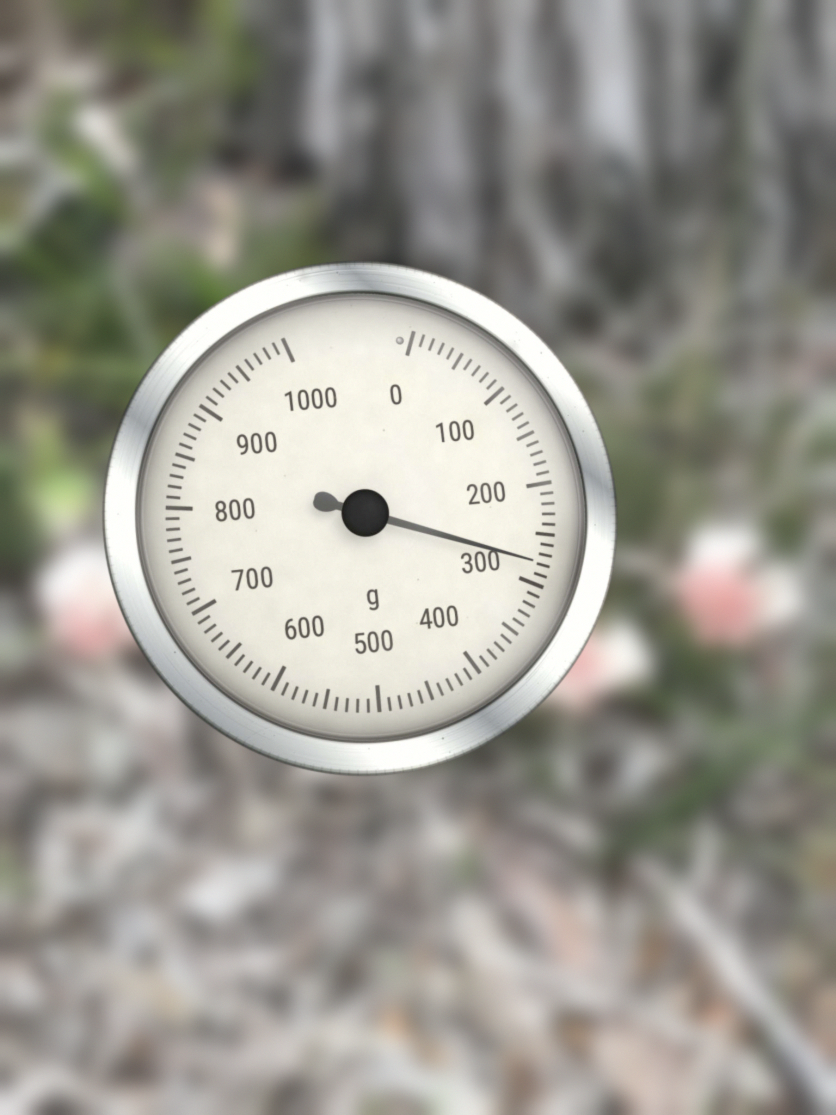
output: 280 g
